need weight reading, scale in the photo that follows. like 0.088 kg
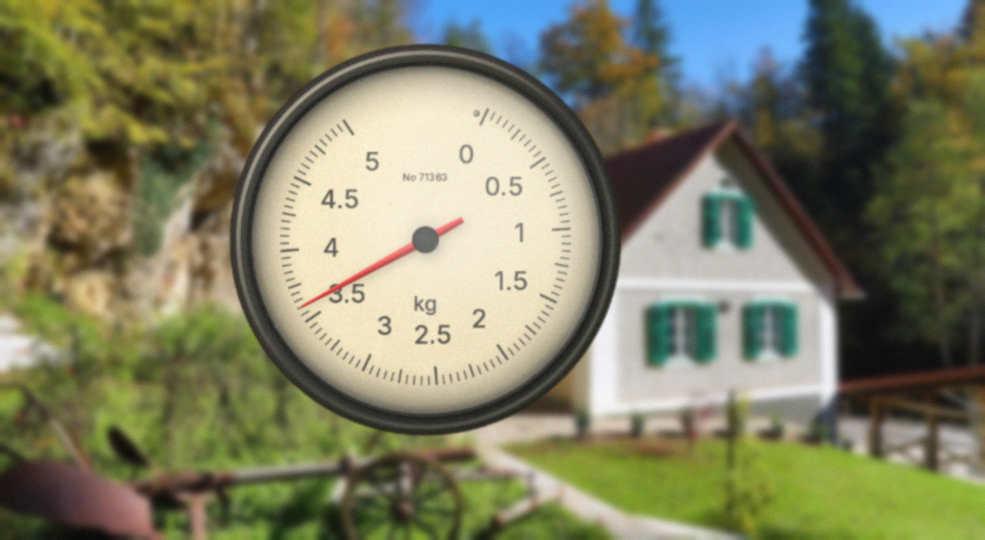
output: 3.6 kg
